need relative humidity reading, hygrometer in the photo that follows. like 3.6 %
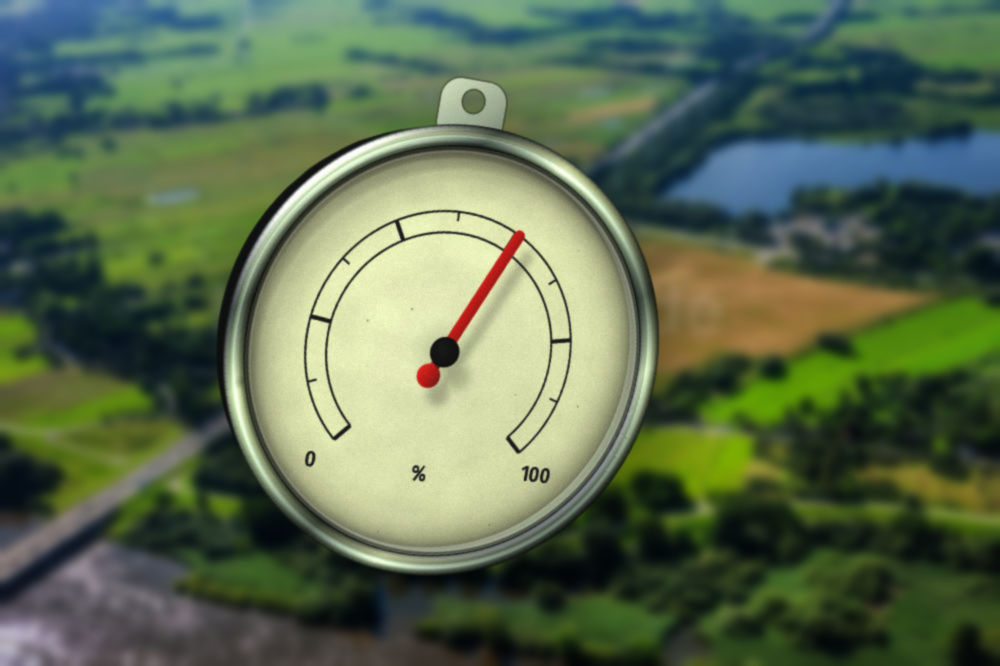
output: 60 %
